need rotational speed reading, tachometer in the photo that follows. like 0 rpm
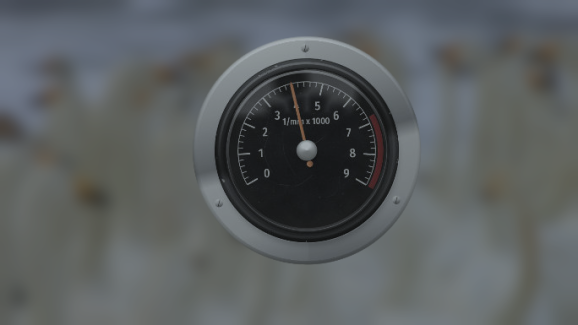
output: 4000 rpm
